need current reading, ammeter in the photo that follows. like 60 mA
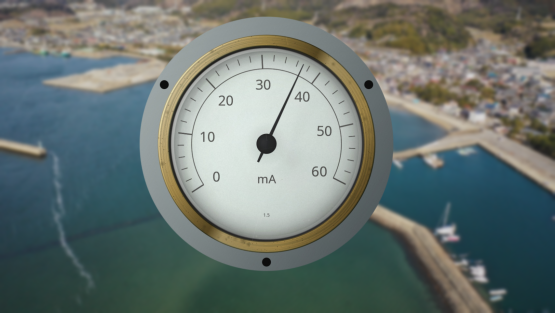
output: 37 mA
